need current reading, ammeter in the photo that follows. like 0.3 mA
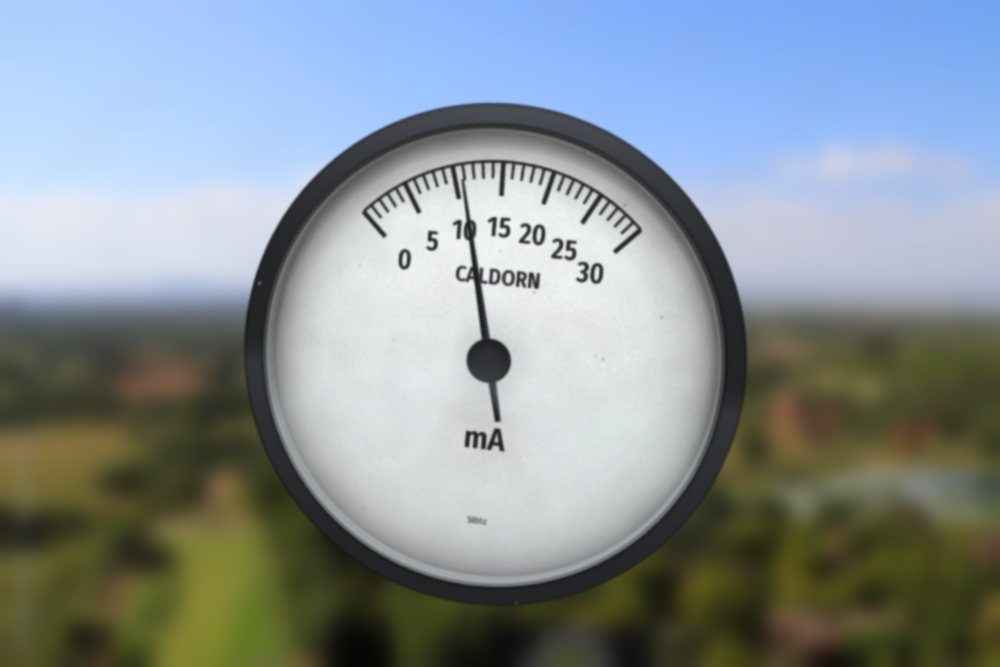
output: 11 mA
